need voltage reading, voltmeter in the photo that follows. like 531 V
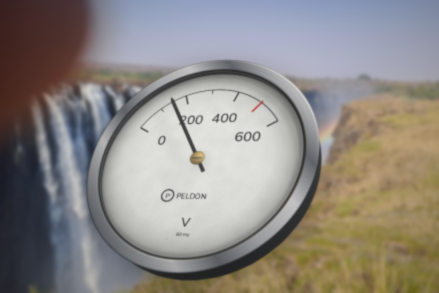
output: 150 V
